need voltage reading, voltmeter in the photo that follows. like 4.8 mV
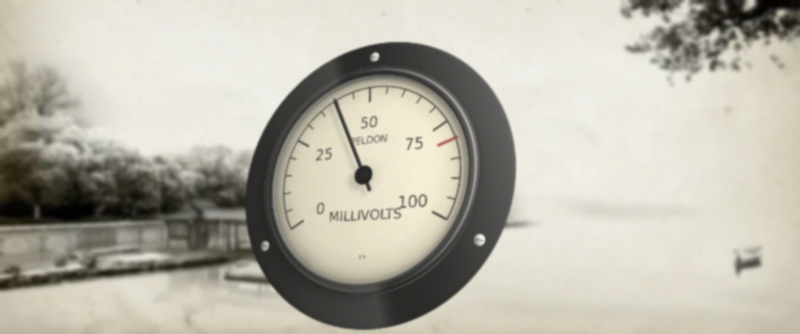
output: 40 mV
